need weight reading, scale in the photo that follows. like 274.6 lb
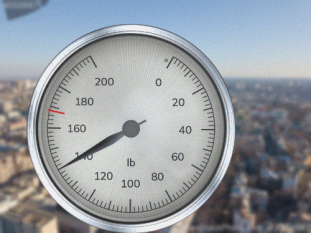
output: 140 lb
